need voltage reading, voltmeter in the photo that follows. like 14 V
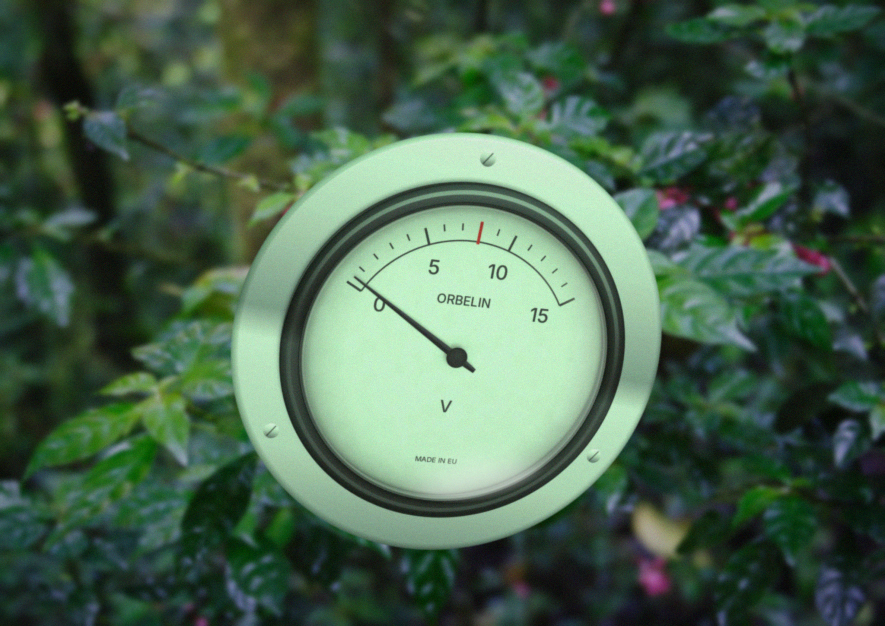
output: 0.5 V
